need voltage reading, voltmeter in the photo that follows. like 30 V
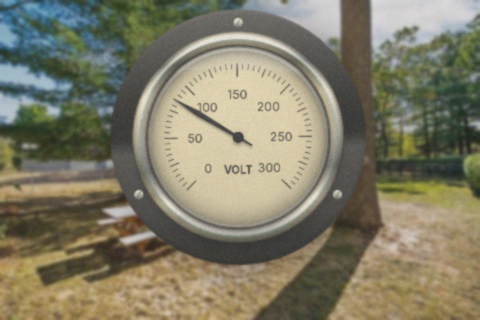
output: 85 V
